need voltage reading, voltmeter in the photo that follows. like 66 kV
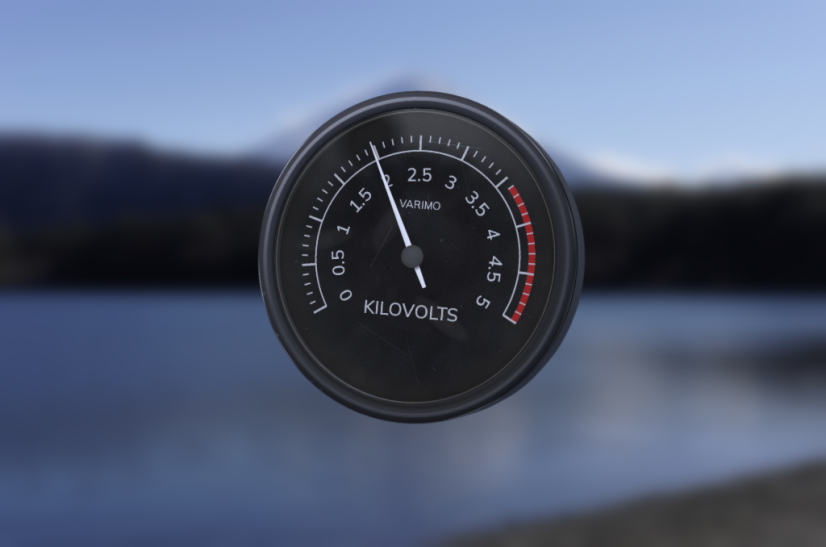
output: 2 kV
